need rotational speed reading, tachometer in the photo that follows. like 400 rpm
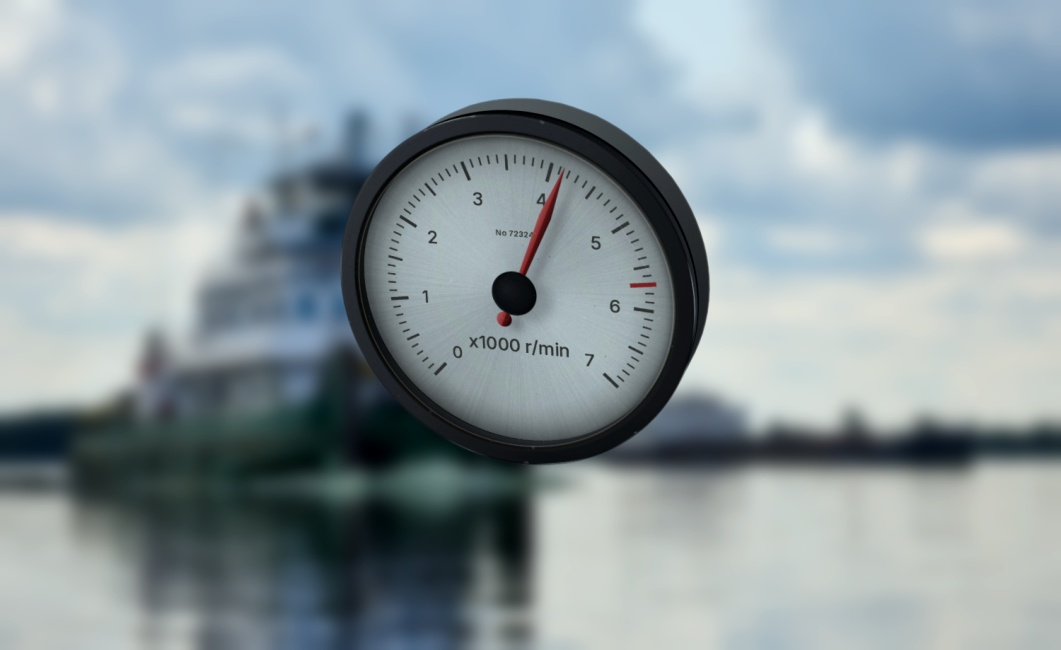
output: 4150 rpm
